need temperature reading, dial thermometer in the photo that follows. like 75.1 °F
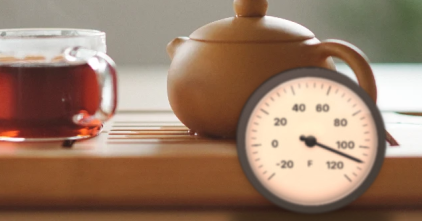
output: 108 °F
